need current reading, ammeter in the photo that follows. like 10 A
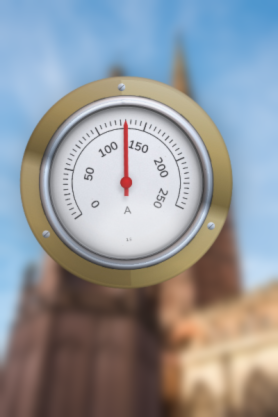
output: 130 A
